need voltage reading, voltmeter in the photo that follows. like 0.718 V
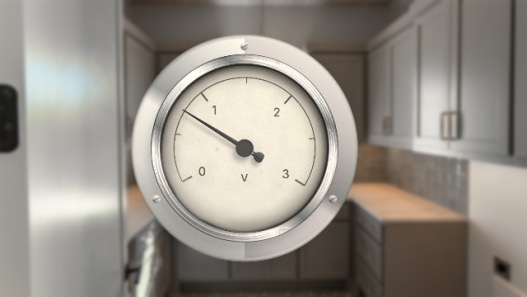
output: 0.75 V
